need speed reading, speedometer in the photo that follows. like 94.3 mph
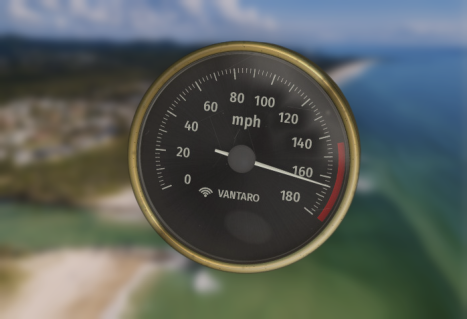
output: 164 mph
